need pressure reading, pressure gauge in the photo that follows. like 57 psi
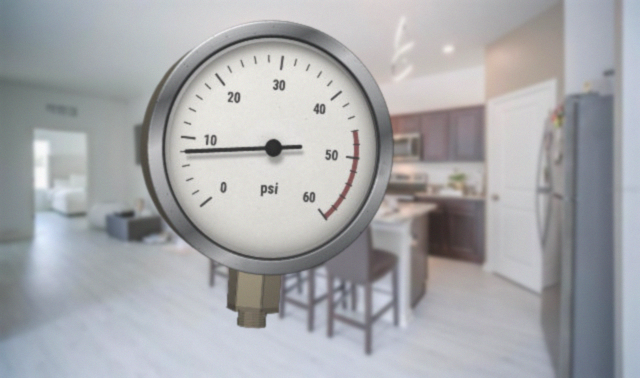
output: 8 psi
